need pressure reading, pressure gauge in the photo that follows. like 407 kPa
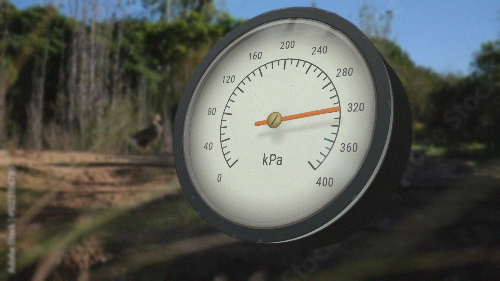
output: 320 kPa
